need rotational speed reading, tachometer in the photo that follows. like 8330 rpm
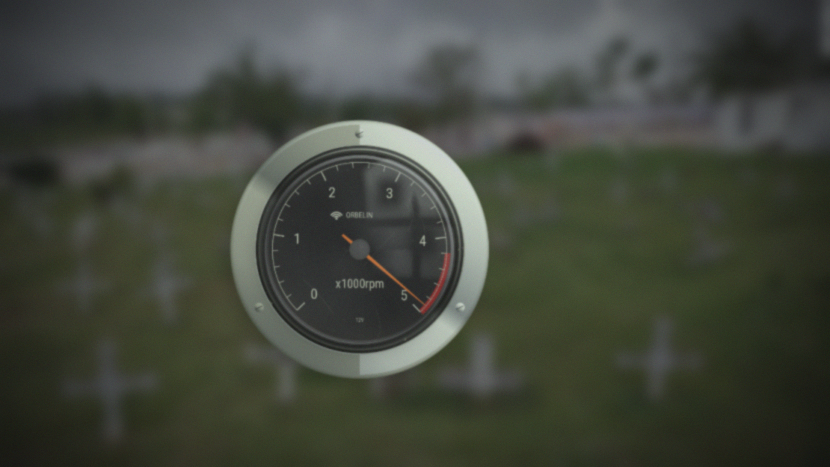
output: 4900 rpm
